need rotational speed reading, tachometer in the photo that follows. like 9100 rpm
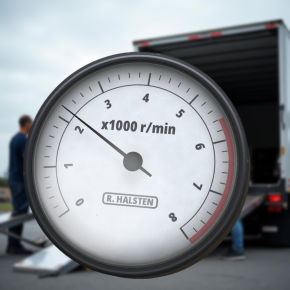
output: 2200 rpm
